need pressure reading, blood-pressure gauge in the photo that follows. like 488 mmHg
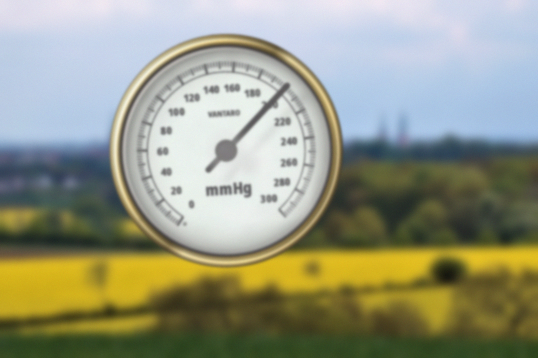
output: 200 mmHg
